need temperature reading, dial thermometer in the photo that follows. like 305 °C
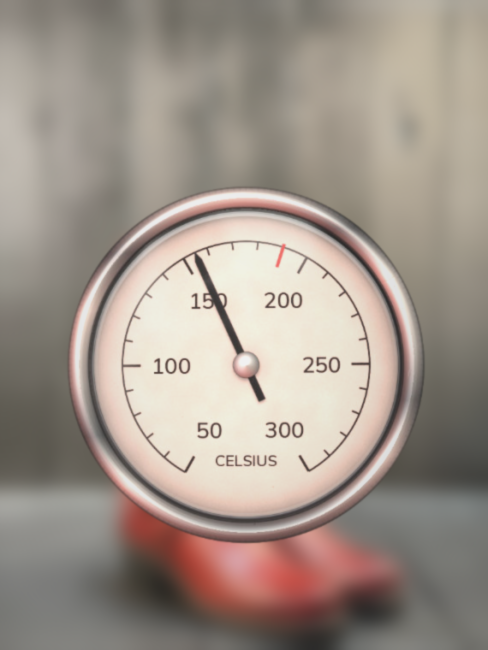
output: 155 °C
